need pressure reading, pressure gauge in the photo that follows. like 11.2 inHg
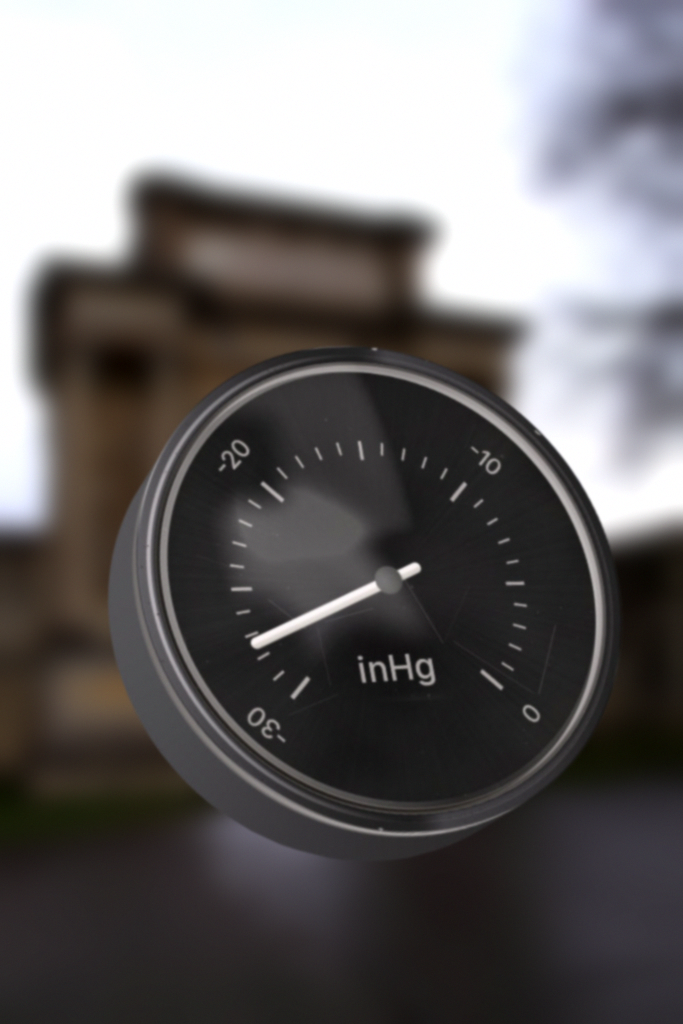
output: -27.5 inHg
